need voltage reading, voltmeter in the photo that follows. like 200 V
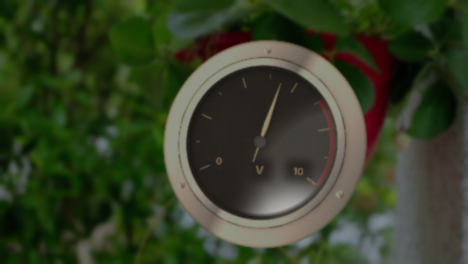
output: 5.5 V
